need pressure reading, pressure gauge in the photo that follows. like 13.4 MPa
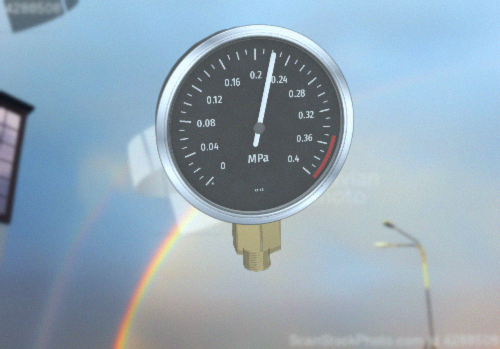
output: 0.22 MPa
